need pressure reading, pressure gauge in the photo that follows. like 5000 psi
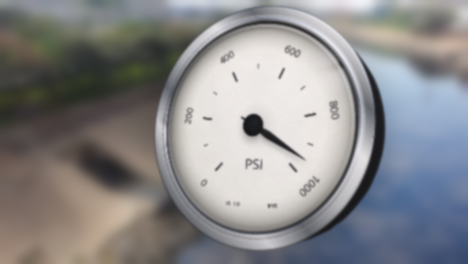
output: 950 psi
